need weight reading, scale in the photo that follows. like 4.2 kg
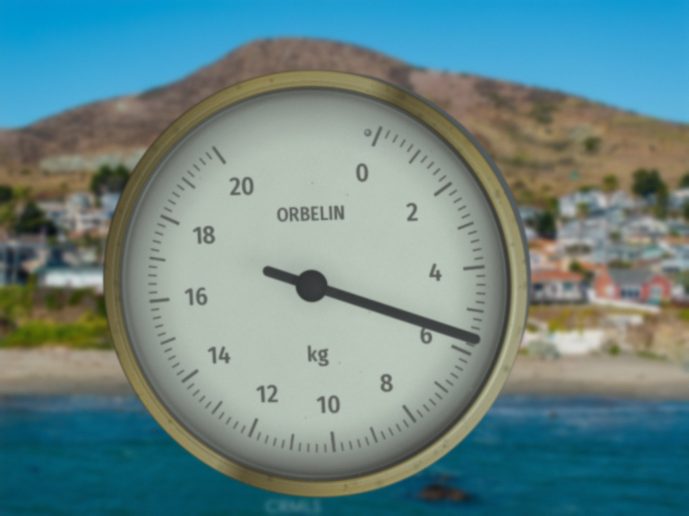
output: 5.6 kg
